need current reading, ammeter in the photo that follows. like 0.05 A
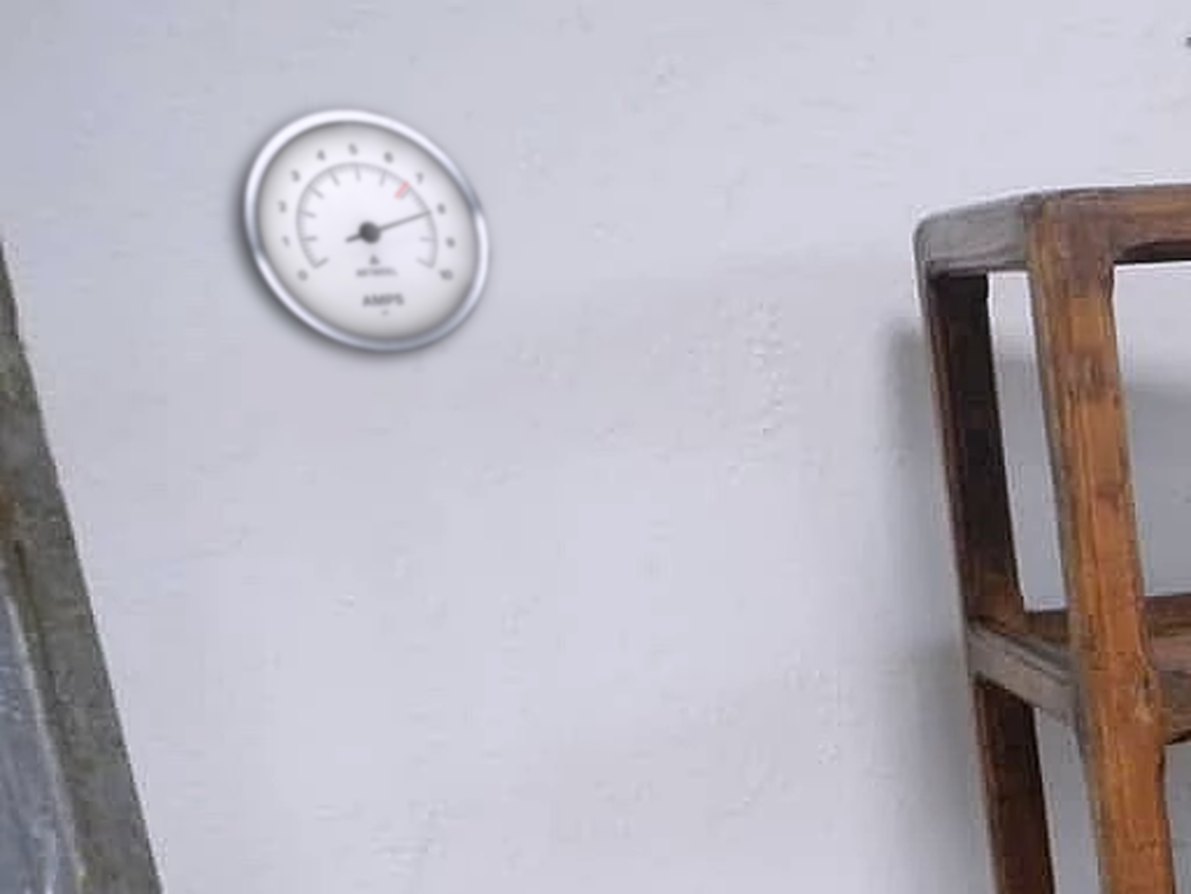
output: 8 A
